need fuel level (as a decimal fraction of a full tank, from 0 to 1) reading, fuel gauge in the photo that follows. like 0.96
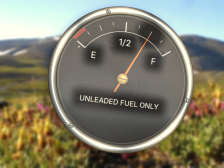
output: 0.75
